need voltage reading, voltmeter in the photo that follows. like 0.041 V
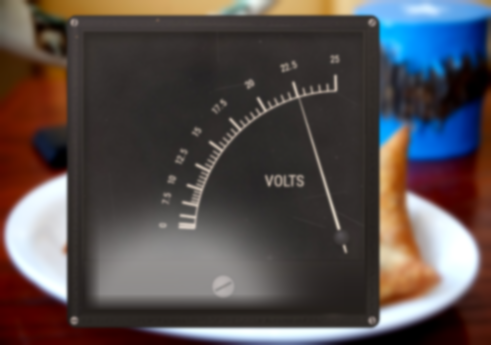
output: 22.5 V
